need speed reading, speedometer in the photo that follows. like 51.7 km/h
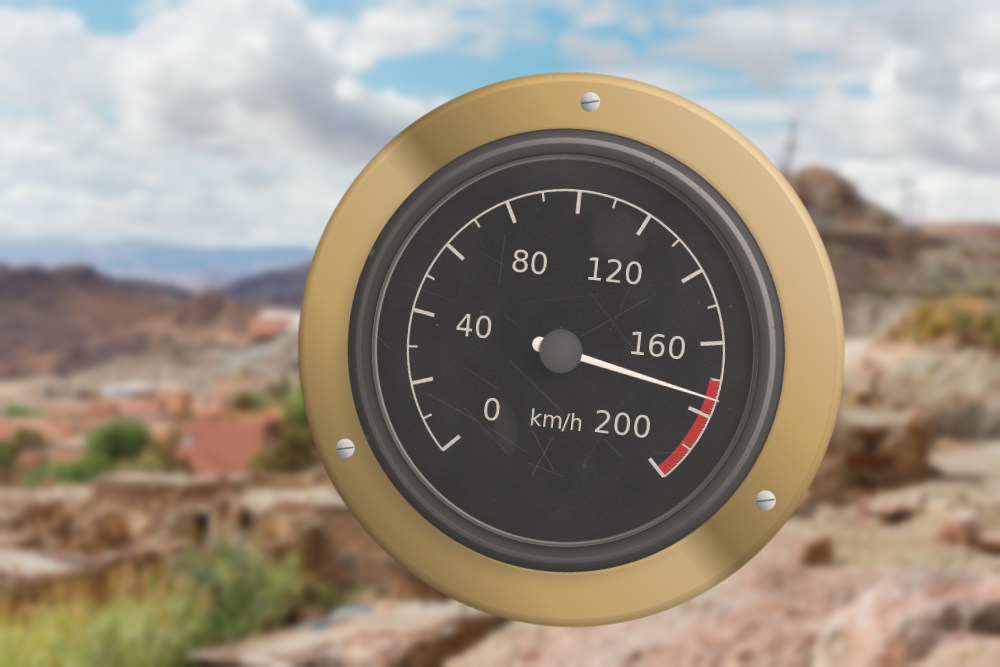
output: 175 km/h
